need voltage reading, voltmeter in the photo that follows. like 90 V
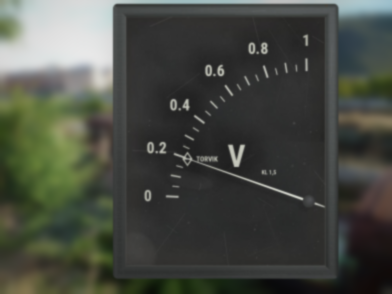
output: 0.2 V
